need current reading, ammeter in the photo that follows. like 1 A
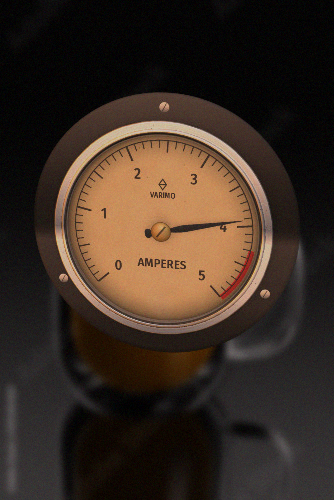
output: 3.9 A
